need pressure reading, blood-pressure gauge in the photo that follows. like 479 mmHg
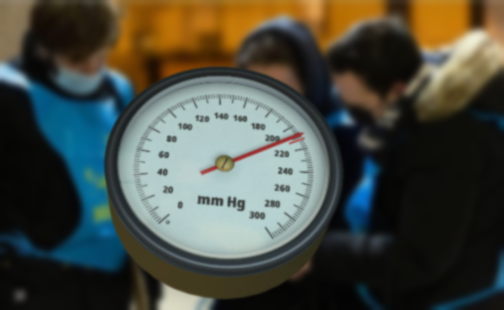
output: 210 mmHg
